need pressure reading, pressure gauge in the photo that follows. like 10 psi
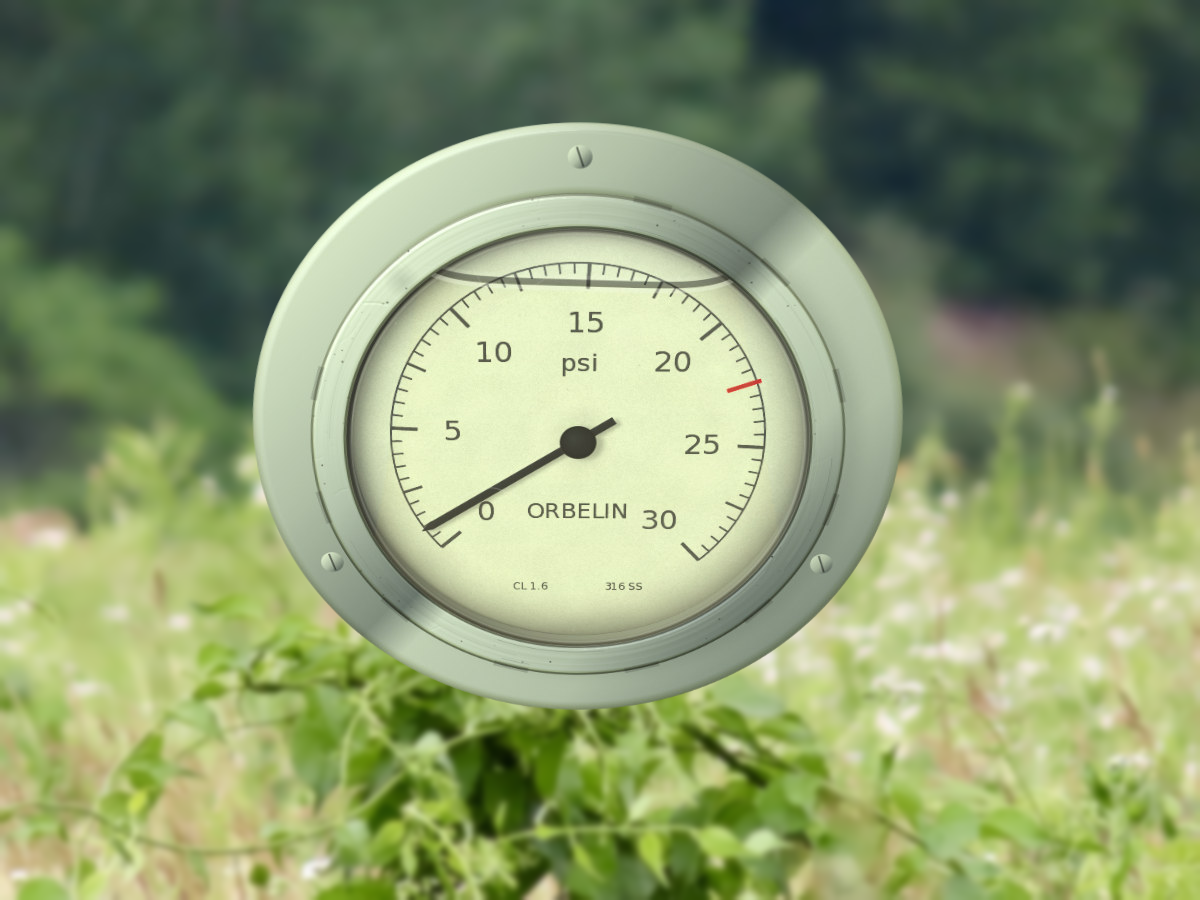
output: 1 psi
